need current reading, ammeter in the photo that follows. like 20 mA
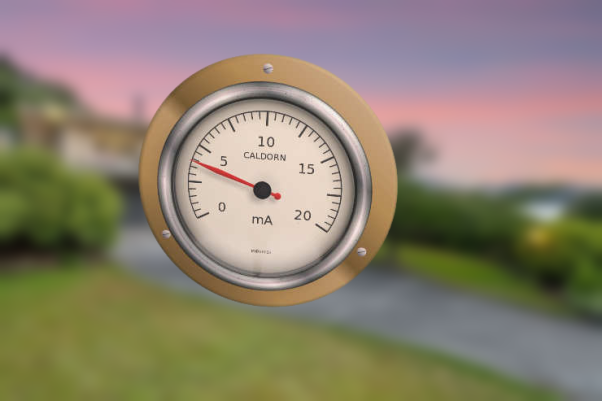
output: 4 mA
